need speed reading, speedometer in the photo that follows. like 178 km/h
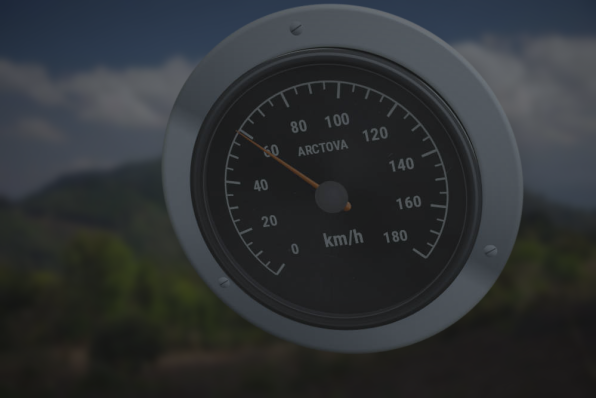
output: 60 km/h
